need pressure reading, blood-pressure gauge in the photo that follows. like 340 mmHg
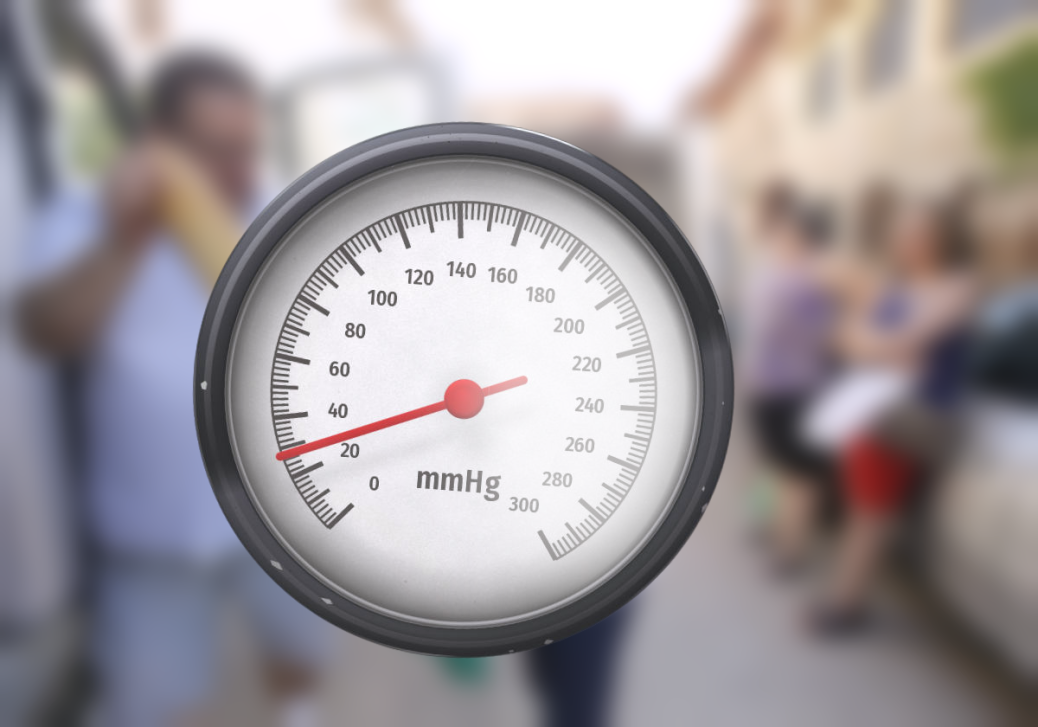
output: 28 mmHg
